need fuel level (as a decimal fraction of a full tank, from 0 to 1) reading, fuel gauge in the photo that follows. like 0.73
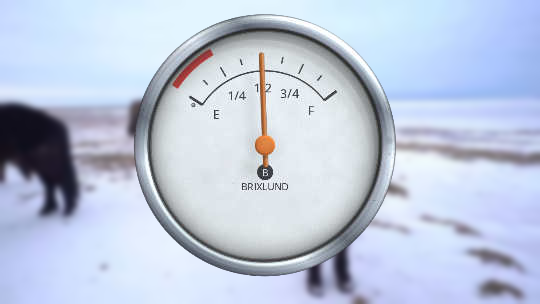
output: 0.5
